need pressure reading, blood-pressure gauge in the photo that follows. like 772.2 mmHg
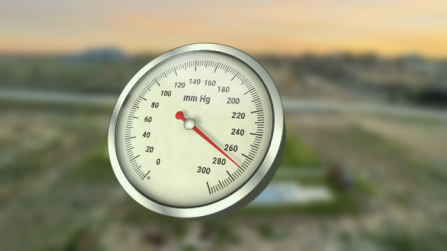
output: 270 mmHg
